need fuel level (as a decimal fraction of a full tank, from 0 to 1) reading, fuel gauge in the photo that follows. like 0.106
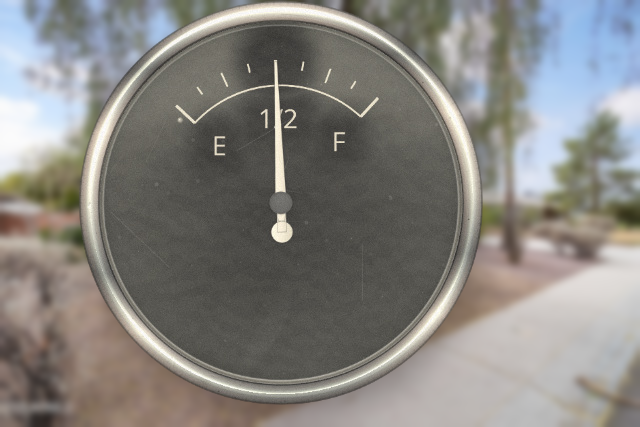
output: 0.5
